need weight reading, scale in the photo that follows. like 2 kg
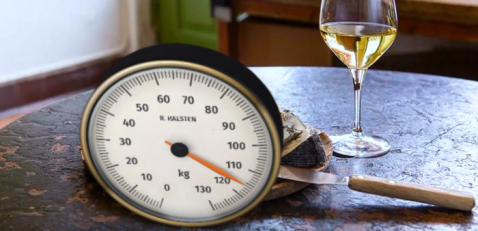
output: 115 kg
